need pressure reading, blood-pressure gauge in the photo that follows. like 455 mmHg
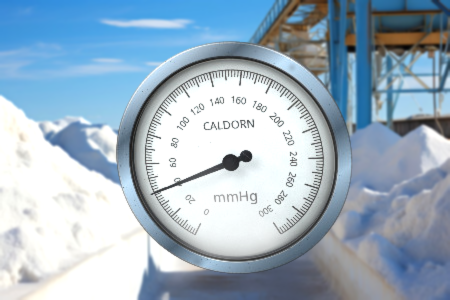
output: 40 mmHg
